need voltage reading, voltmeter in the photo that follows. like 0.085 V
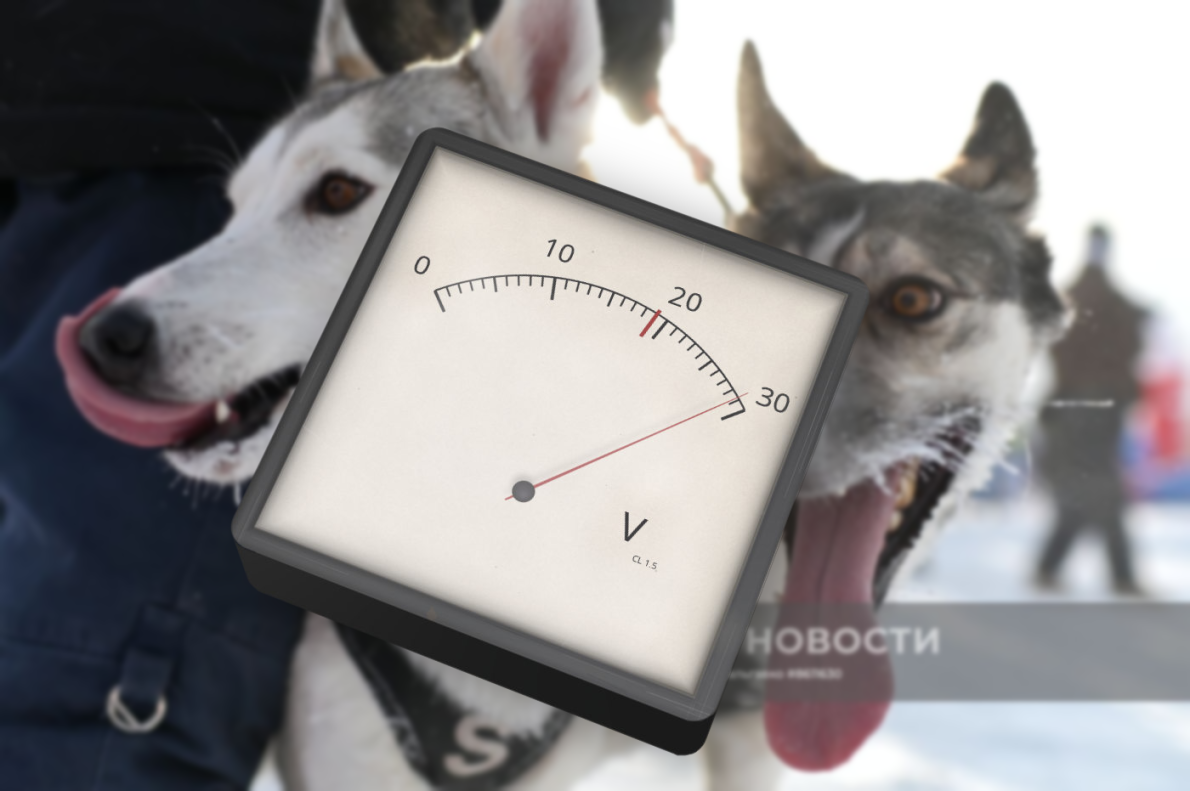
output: 29 V
